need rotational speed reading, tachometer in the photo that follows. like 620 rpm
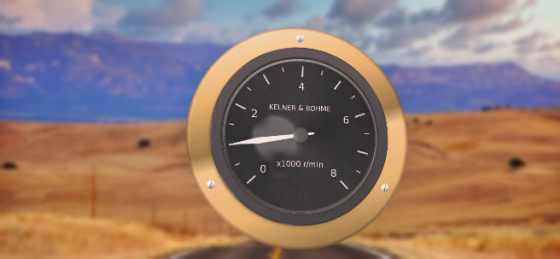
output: 1000 rpm
